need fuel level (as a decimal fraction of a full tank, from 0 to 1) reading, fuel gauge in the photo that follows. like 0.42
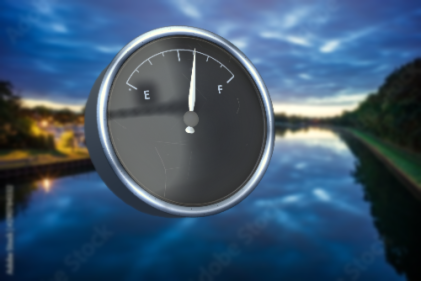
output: 0.625
